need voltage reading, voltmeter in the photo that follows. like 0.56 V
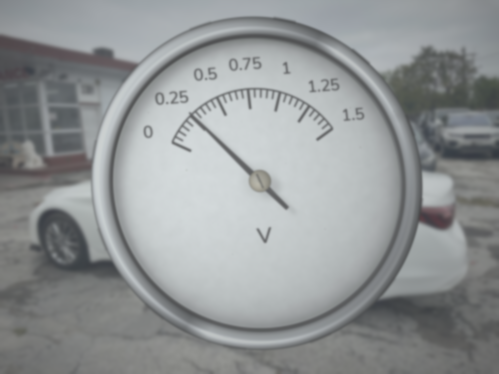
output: 0.25 V
